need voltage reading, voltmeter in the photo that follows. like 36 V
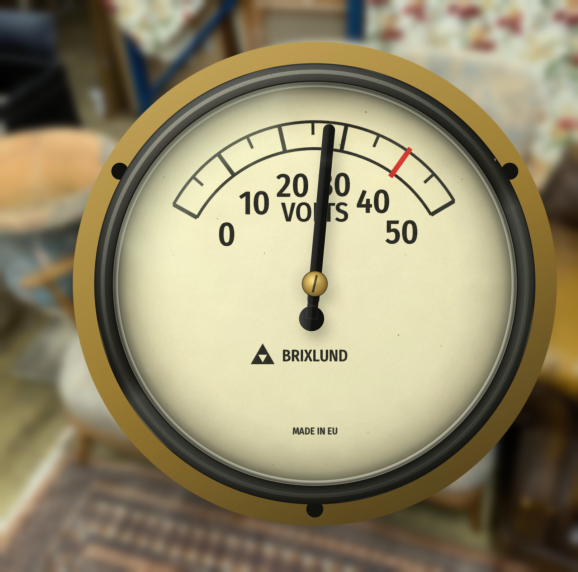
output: 27.5 V
